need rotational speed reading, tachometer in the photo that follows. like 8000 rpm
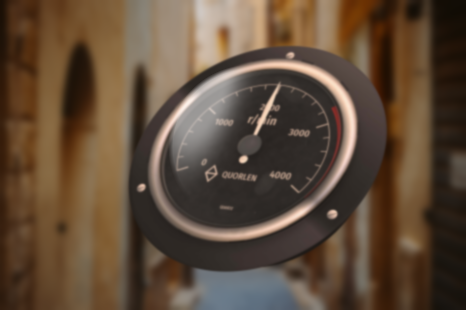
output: 2000 rpm
